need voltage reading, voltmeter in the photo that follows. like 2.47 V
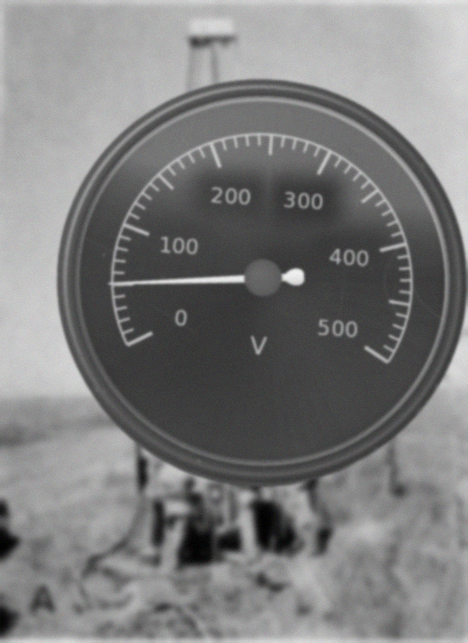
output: 50 V
